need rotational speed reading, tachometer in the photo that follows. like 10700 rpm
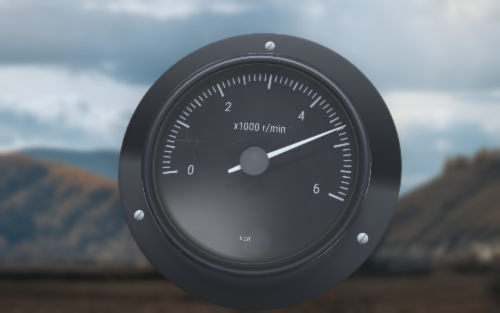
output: 4700 rpm
